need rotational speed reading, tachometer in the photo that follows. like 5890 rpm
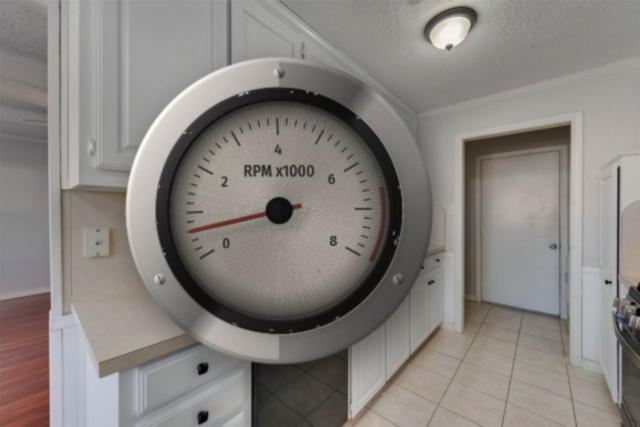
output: 600 rpm
